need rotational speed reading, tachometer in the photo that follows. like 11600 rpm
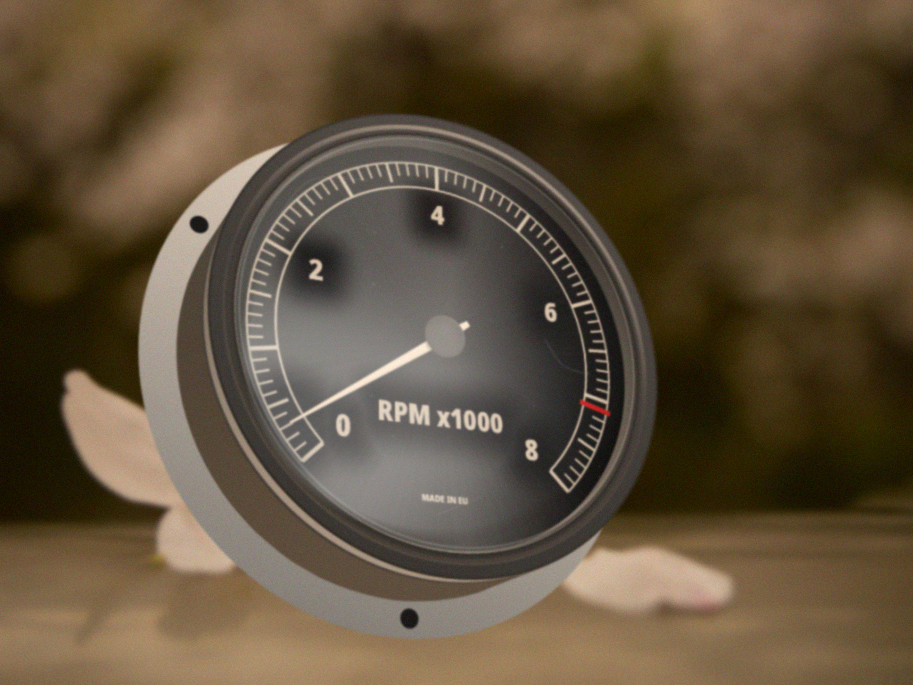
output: 300 rpm
